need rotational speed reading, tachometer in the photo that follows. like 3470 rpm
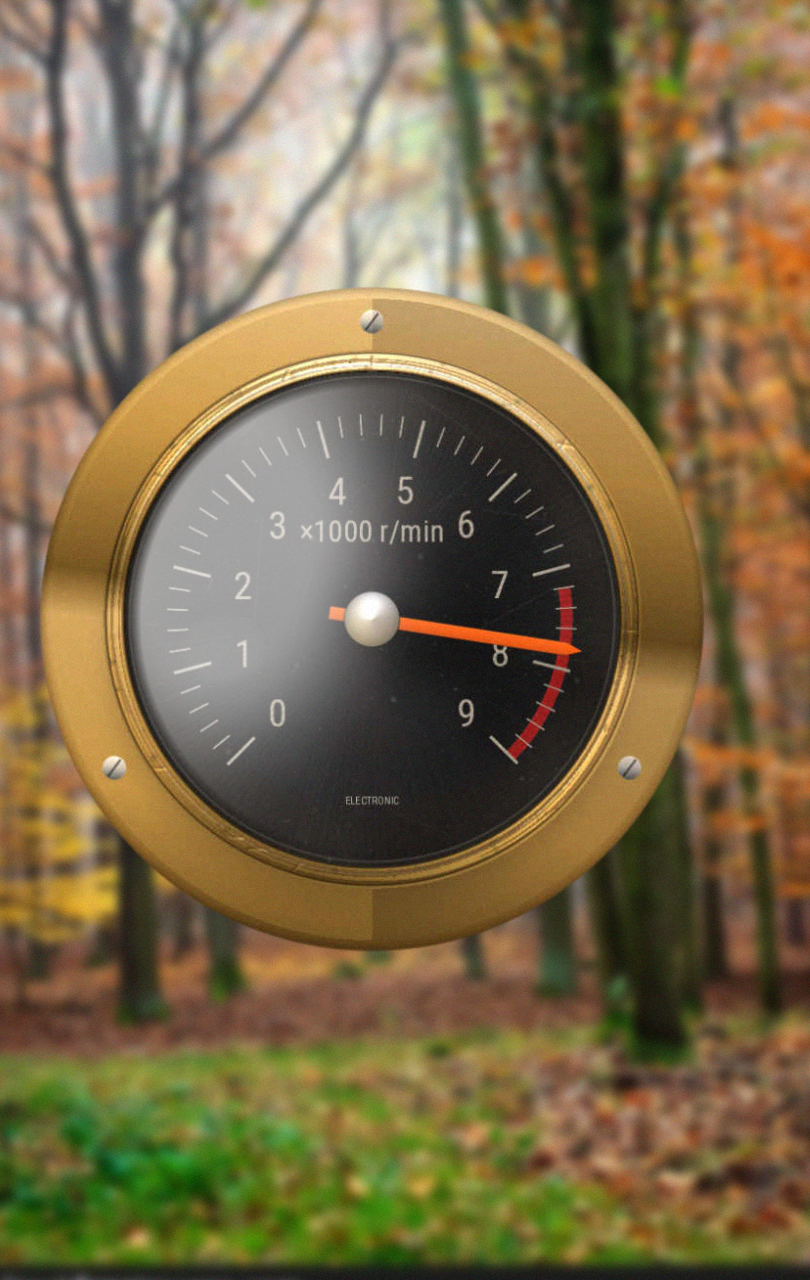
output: 7800 rpm
